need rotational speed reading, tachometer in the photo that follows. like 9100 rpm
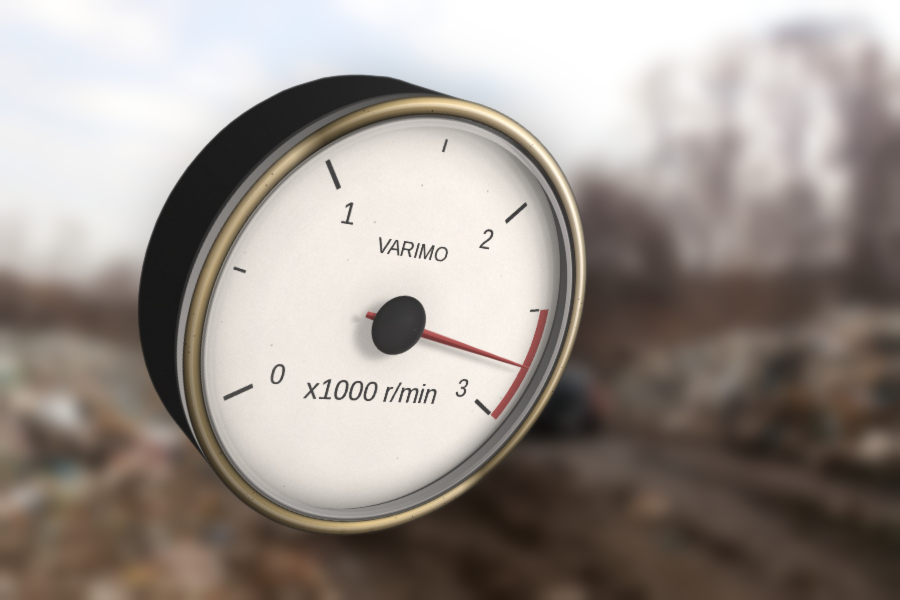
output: 2750 rpm
